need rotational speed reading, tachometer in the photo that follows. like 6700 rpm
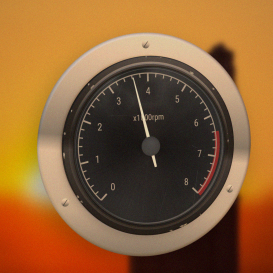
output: 3600 rpm
